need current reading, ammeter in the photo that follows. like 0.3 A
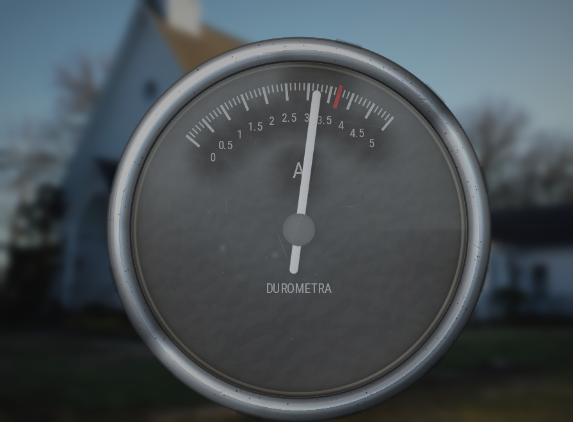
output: 3.2 A
